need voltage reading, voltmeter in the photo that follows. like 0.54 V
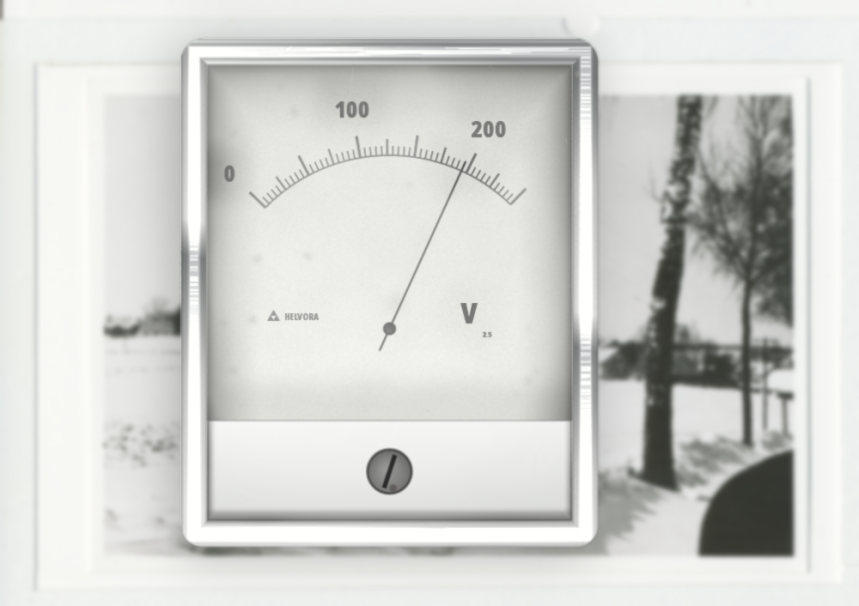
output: 195 V
